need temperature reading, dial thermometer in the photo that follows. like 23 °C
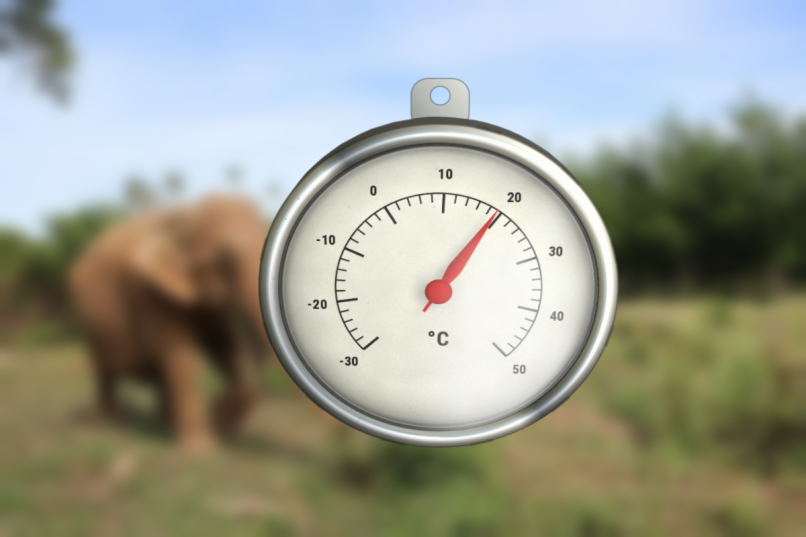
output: 19 °C
